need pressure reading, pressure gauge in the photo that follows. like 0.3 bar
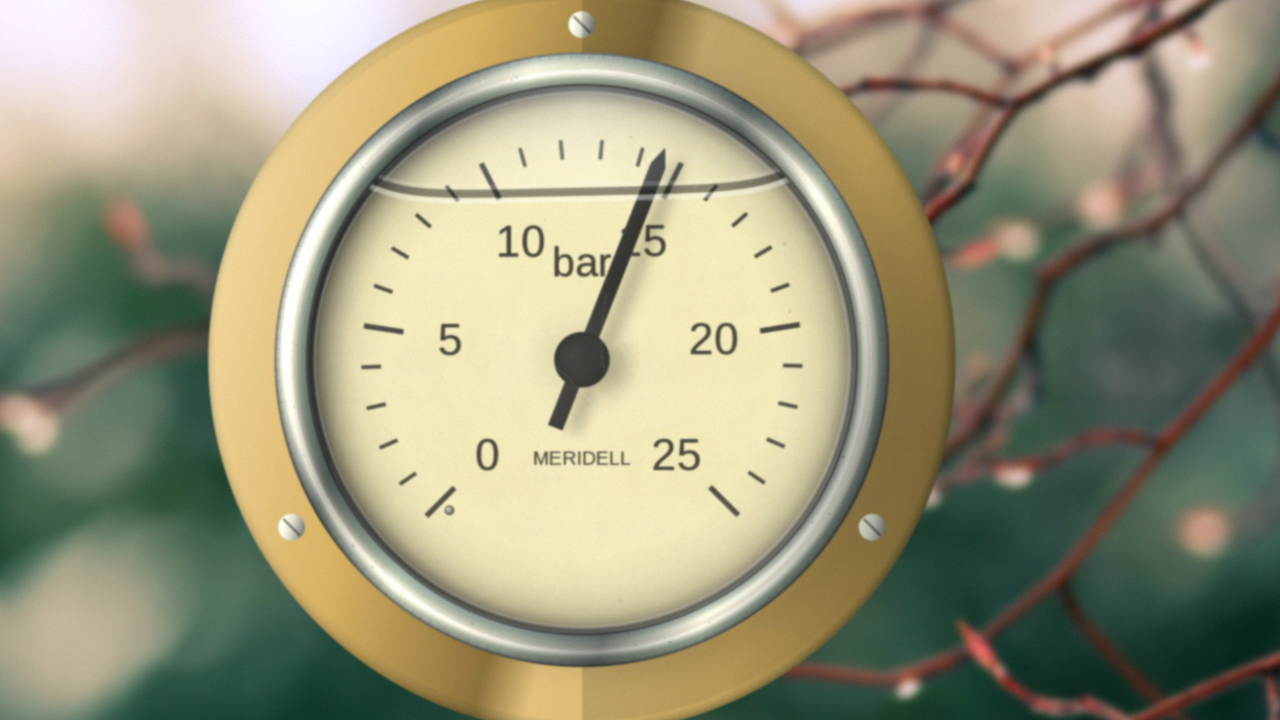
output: 14.5 bar
